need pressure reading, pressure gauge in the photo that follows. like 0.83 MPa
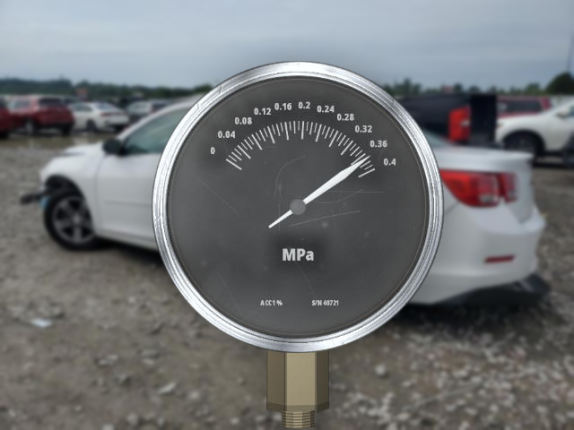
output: 0.37 MPa
